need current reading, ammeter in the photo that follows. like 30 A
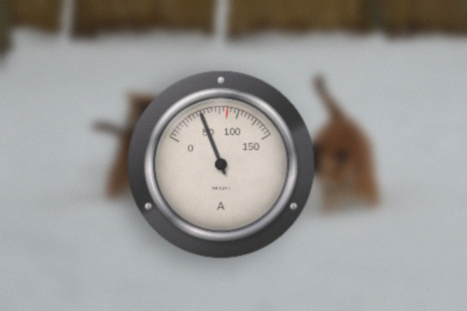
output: 50 A
